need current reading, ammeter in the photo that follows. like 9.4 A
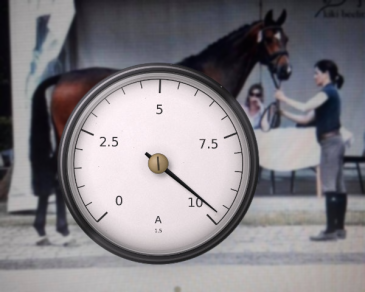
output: 9.75 A
